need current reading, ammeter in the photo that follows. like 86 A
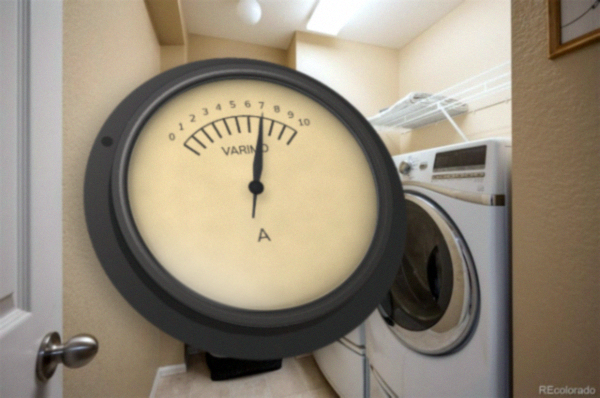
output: 7 A
